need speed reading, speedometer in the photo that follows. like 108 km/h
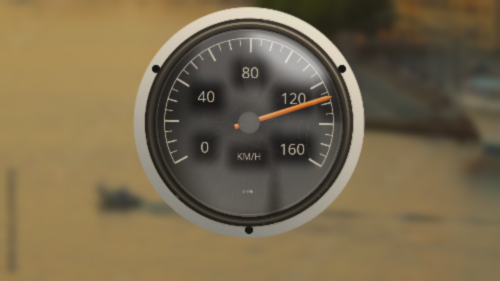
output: 127.5 km/h
